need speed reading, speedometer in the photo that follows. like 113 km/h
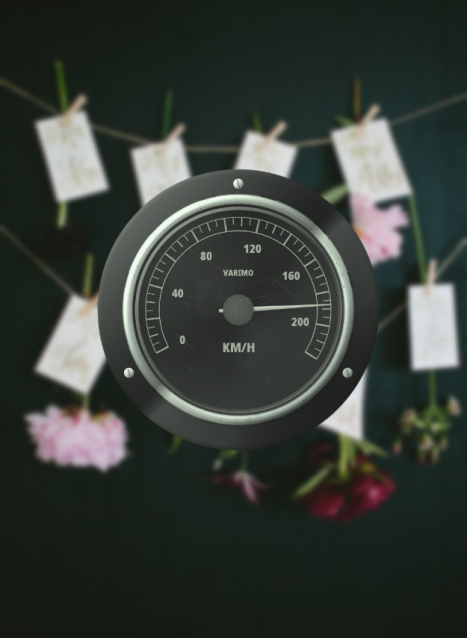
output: 187.5 km/h
